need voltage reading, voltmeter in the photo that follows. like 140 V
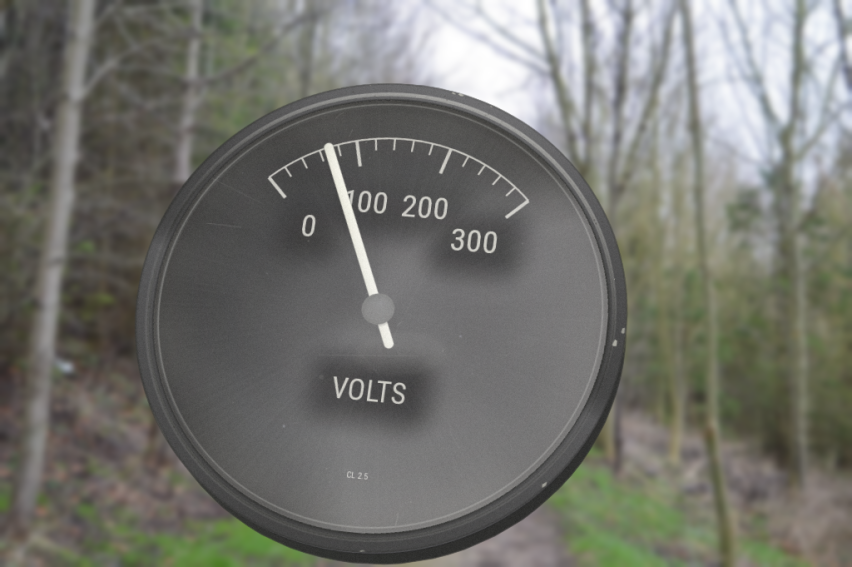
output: 70 V
